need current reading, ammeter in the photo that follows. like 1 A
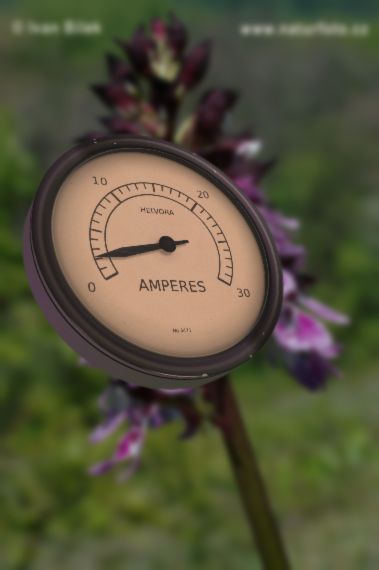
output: 2 A
